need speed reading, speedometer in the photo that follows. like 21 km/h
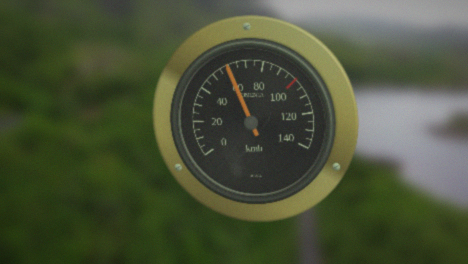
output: 60 km/h
